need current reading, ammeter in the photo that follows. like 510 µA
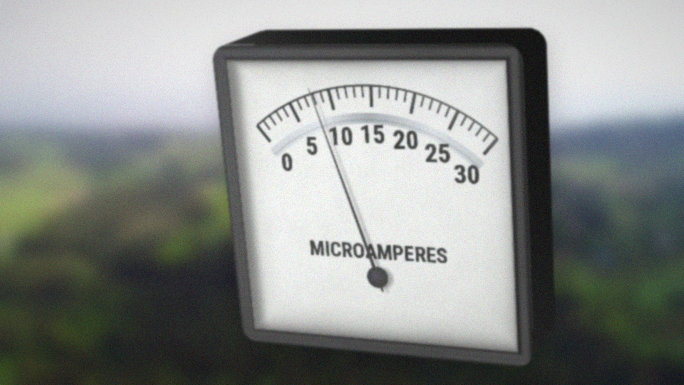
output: 8 µA
